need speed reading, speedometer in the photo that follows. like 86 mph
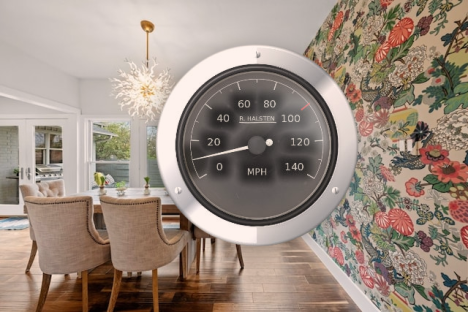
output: 10 mph
